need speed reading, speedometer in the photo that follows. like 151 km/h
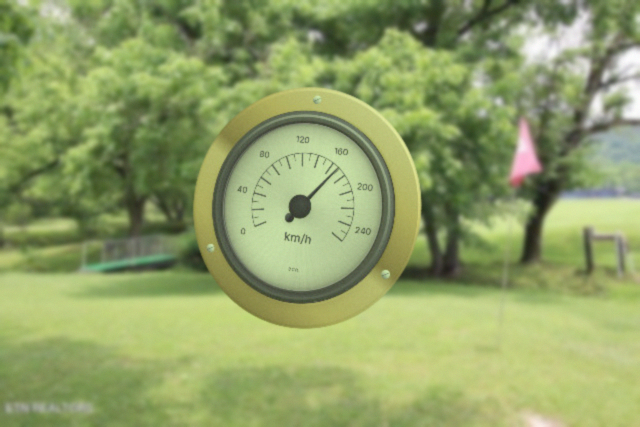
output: 170 km/h
